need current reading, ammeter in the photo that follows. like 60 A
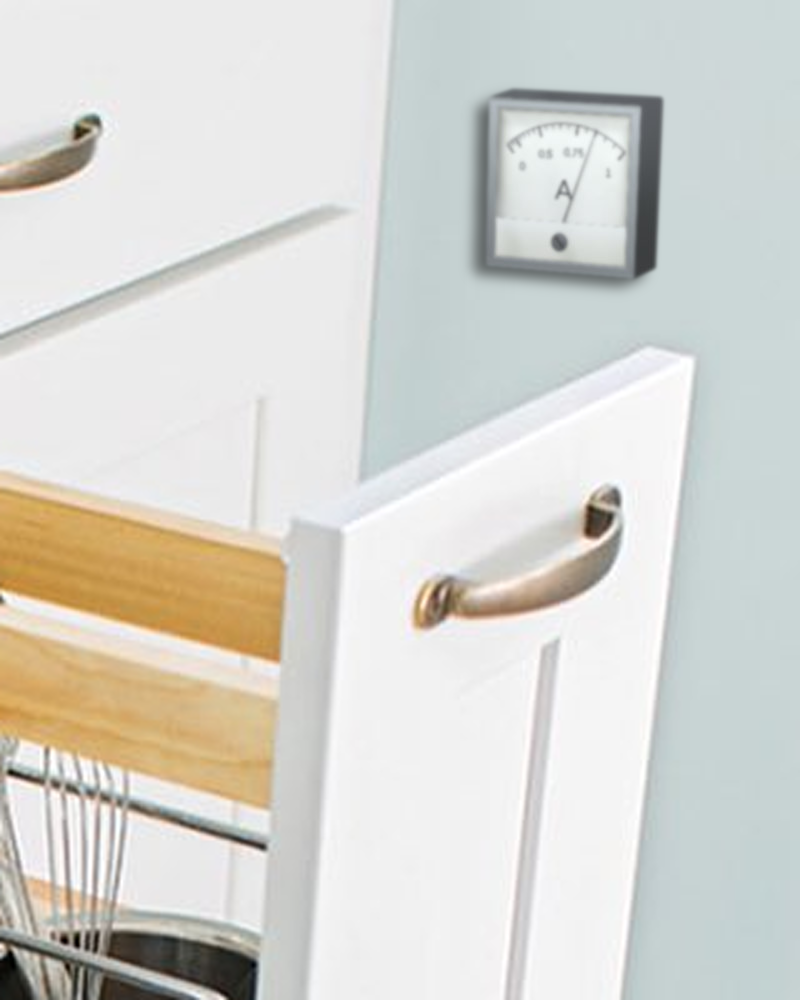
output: 0.85 A
